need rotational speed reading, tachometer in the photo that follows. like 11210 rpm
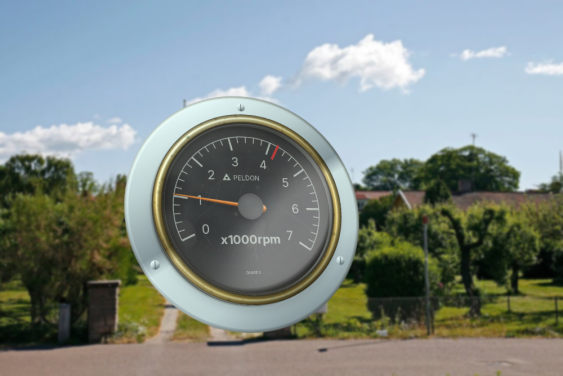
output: 1000 rpm
